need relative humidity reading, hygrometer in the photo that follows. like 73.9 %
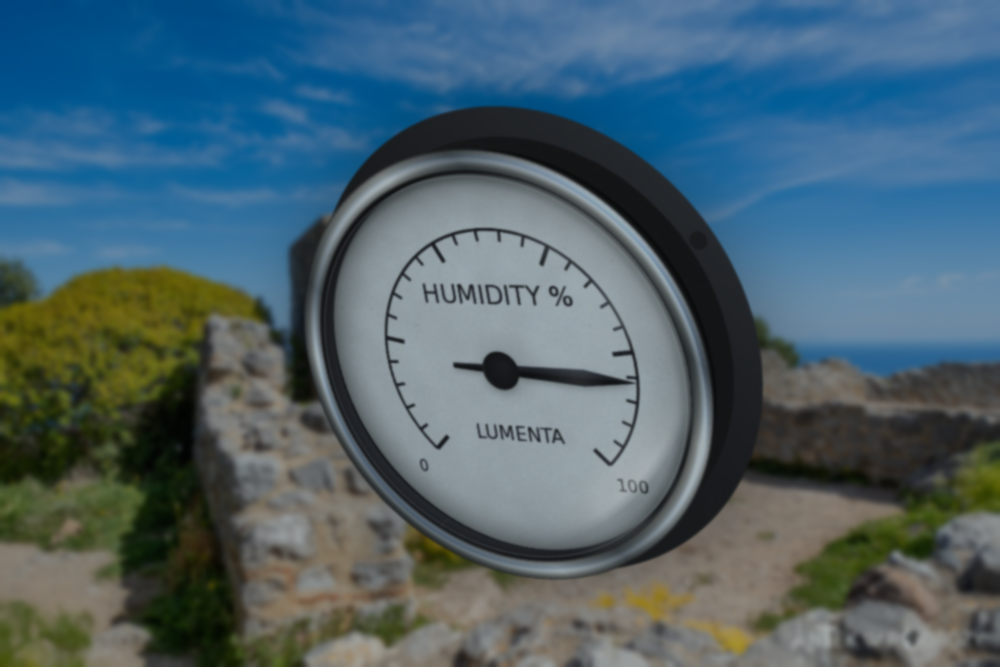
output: 84 %
